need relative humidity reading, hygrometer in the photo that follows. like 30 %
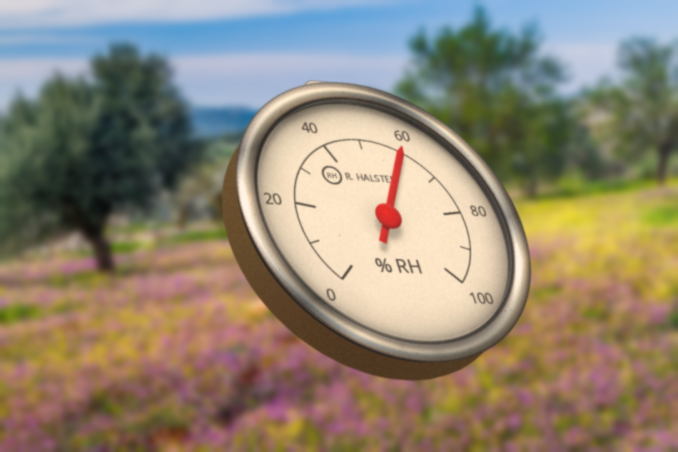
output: 60 %
